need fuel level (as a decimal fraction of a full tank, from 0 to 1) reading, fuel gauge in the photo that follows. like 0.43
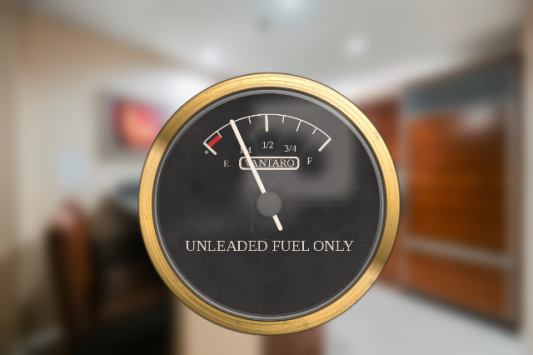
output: 0.25
